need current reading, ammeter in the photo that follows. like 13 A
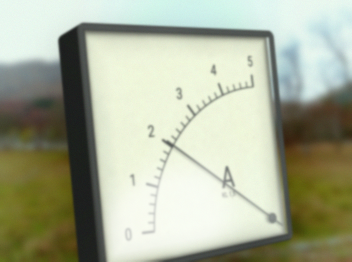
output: 2 A
